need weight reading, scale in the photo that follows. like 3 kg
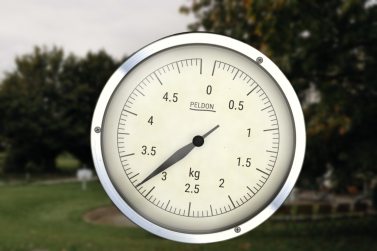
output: 3.15 kg
